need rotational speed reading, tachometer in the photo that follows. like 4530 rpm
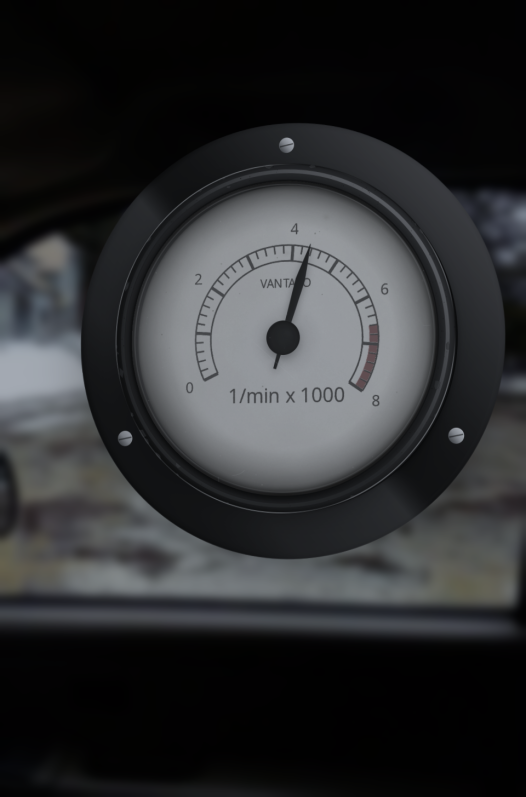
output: 4400 rpm
